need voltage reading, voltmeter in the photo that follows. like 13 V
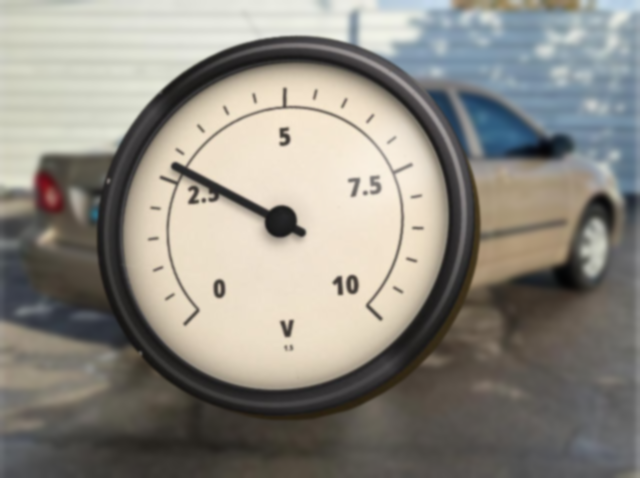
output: 2.75 V
